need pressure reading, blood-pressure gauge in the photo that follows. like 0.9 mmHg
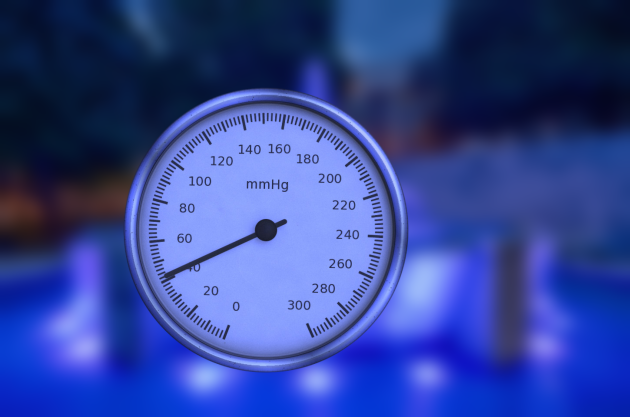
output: 42 mmHg
